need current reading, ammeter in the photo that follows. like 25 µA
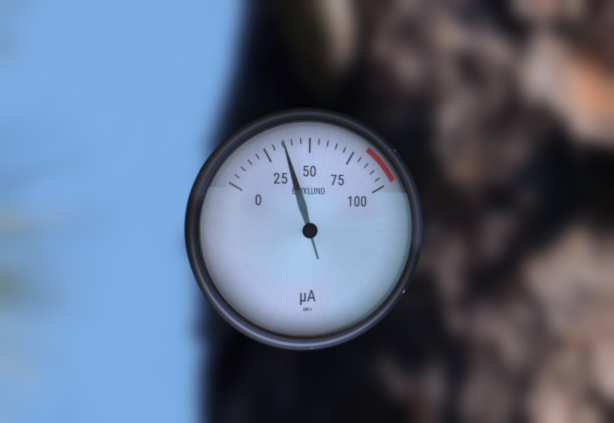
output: 35 µA
